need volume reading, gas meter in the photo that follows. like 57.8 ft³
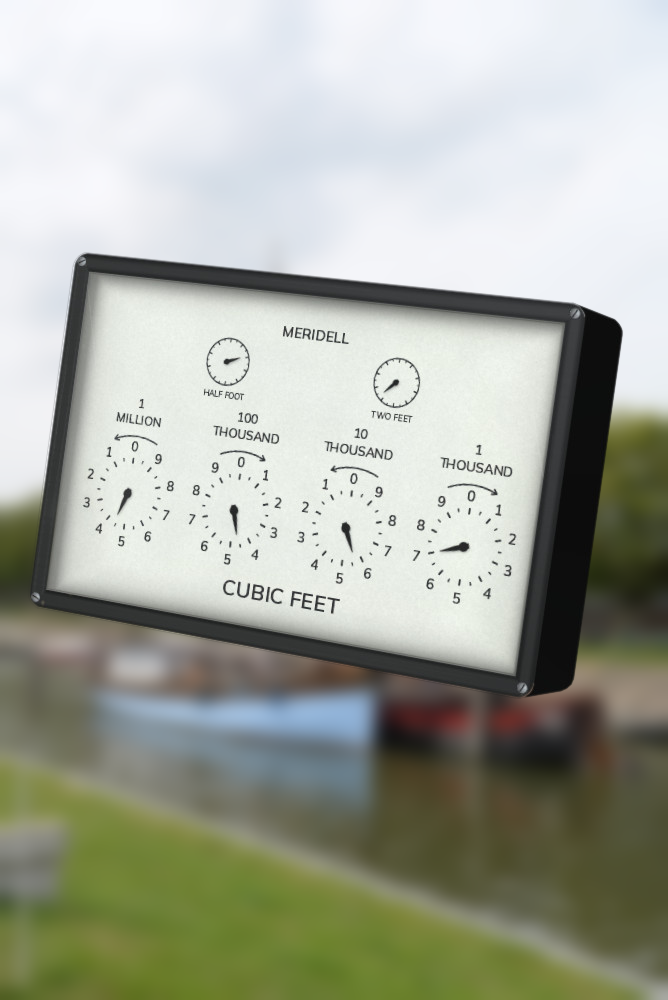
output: 445700 ft³
